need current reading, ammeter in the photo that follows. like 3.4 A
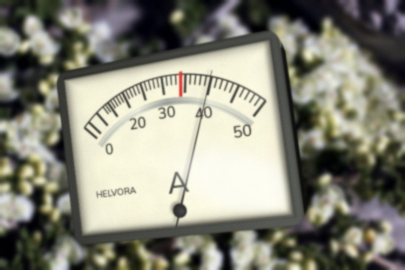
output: 40 A
